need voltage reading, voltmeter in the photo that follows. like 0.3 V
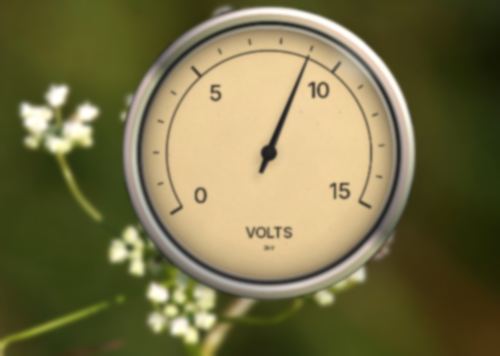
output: 9 V
